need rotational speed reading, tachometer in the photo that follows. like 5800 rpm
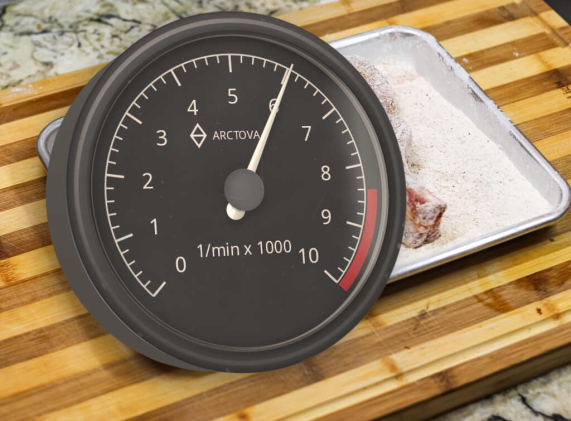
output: 6000 rpm
